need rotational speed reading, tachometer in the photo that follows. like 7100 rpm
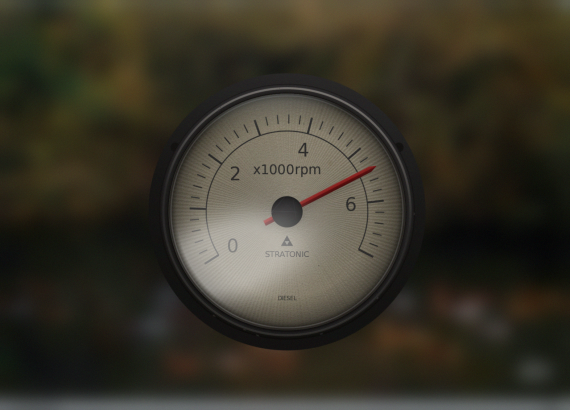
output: 5400 rpm
